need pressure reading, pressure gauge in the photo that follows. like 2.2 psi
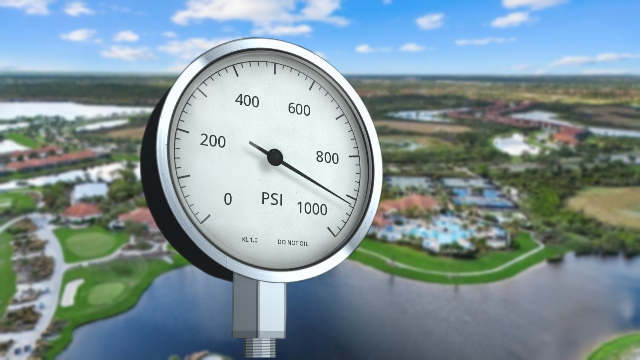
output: 920 psi
